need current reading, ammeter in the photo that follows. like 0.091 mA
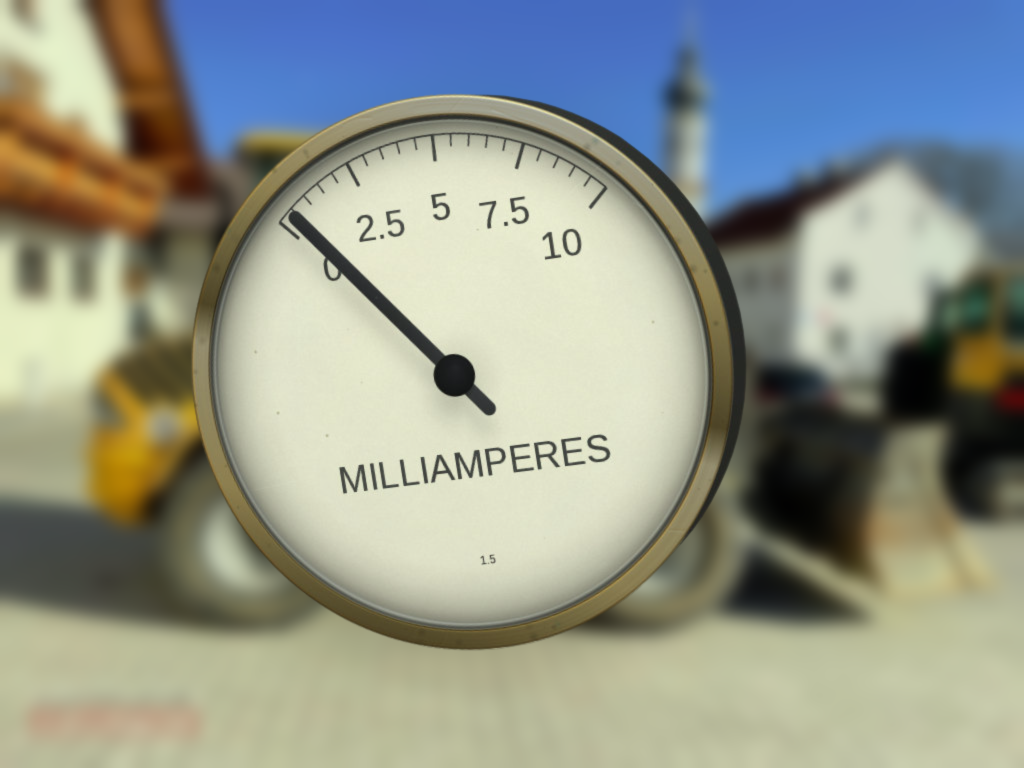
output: 0.5 mA
